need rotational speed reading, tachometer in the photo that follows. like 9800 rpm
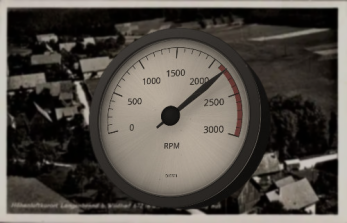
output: 2200 rpm
